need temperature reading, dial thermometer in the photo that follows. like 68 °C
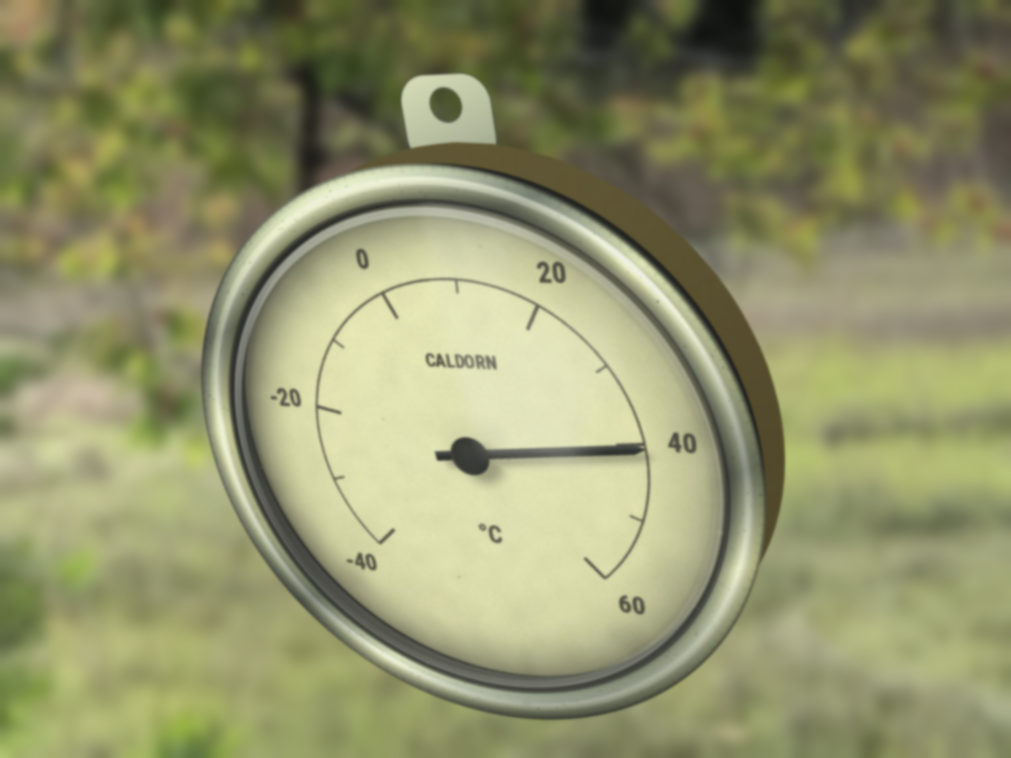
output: 40 °C
